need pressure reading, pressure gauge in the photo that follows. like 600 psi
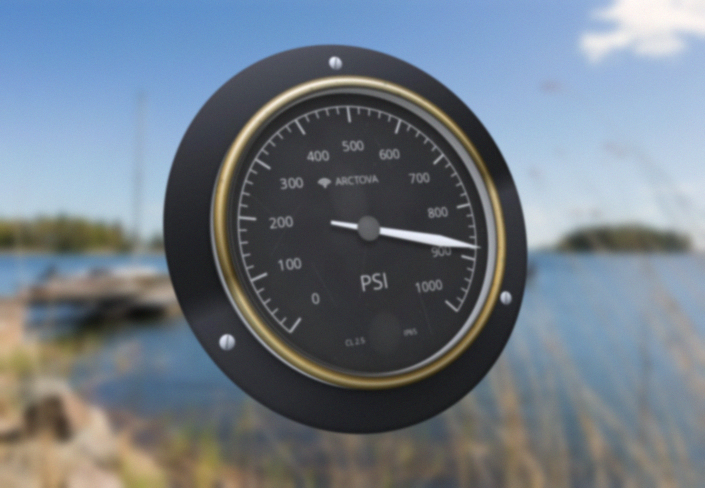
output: 880 psi
